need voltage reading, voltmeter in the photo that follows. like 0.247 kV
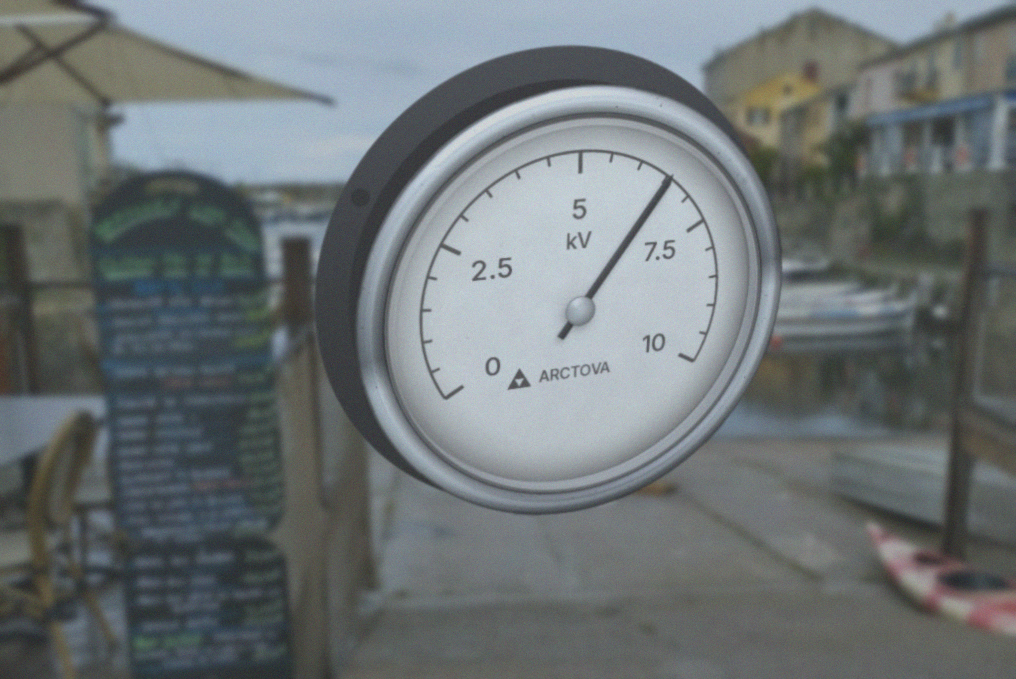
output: 6.5 kV
